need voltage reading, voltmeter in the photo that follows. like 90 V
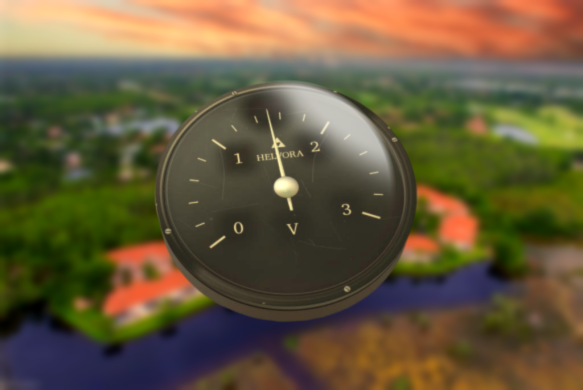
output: 1.5 V
